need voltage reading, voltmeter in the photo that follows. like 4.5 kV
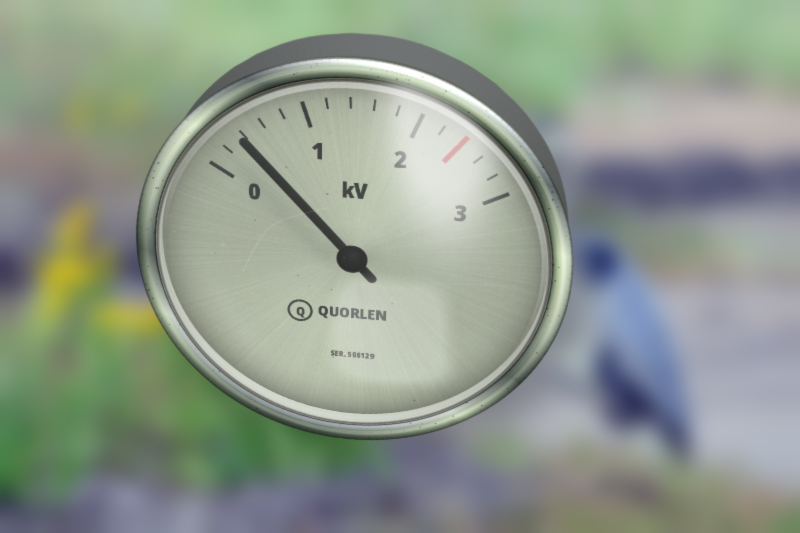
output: 0.4 kV
